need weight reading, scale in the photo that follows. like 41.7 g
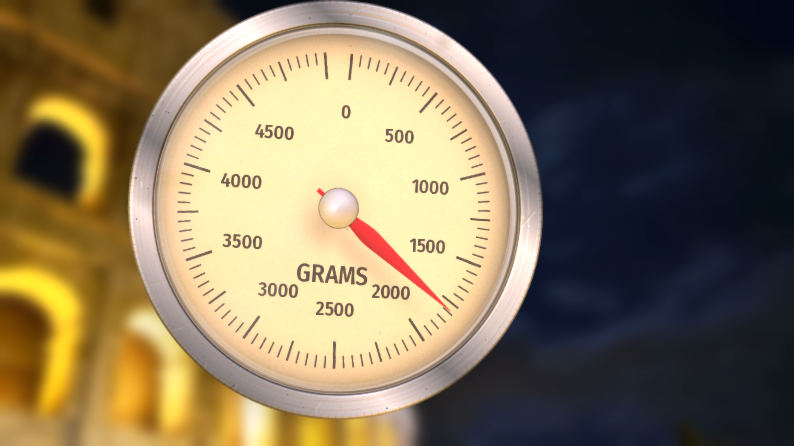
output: 1800 g
